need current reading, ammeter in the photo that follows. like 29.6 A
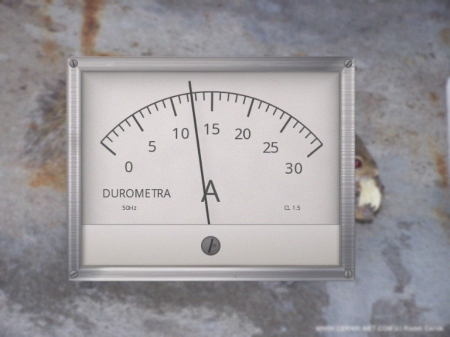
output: 12.5 A
